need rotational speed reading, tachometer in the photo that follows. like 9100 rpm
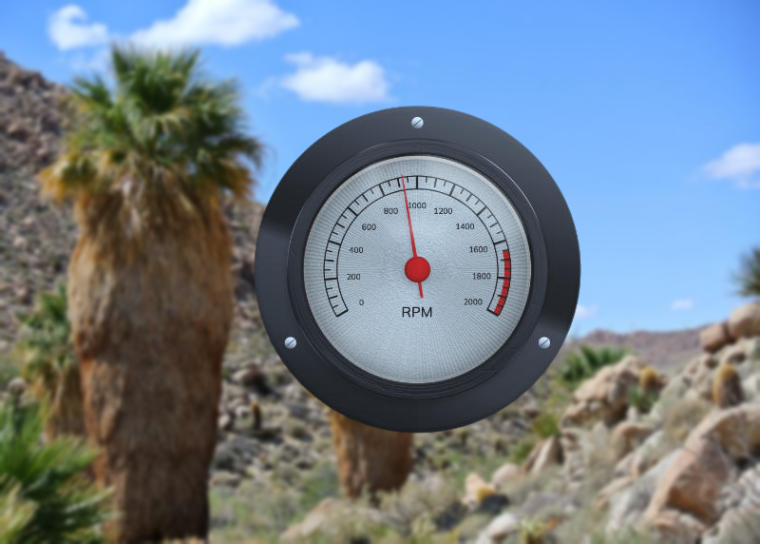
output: 925 rpm
